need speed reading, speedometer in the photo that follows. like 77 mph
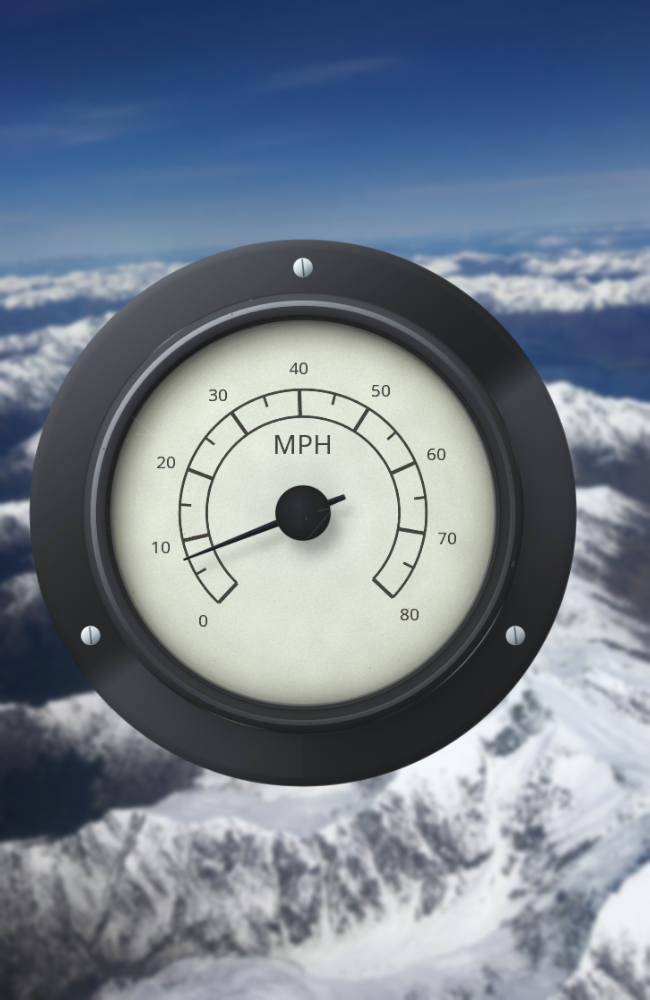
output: 7.5 mph
